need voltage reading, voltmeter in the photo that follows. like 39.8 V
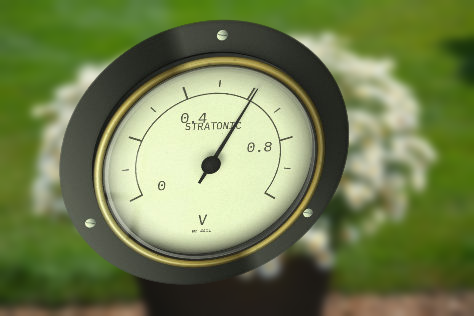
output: 0.6 V
